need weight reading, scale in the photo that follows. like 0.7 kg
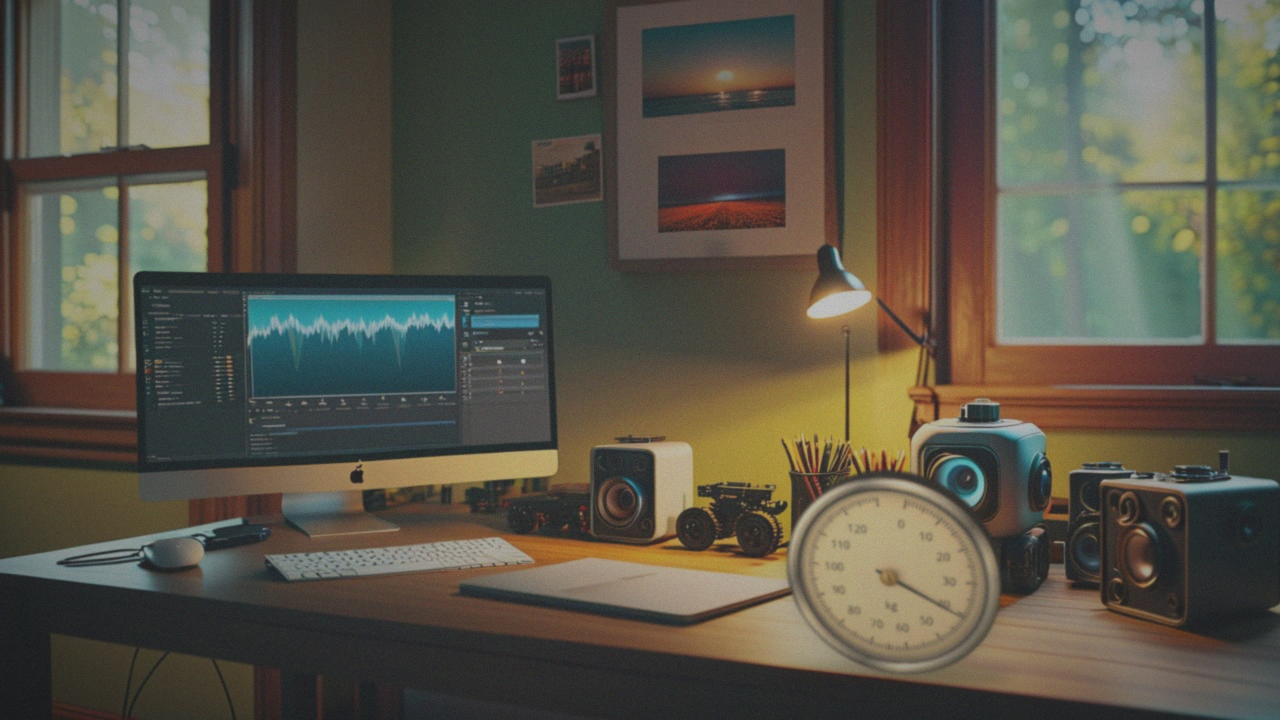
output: 40 kg
